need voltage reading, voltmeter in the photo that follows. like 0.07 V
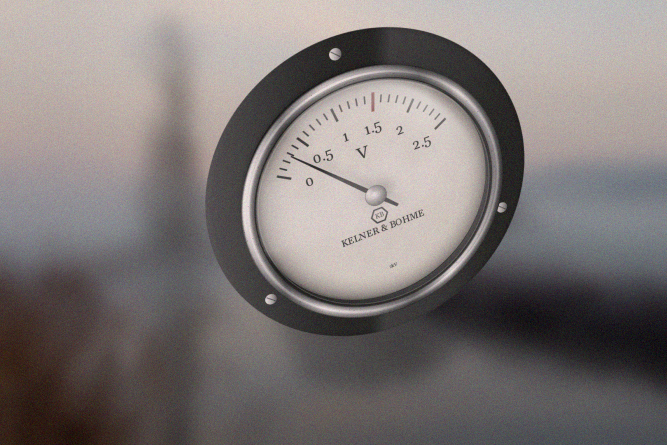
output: 0.3 V
